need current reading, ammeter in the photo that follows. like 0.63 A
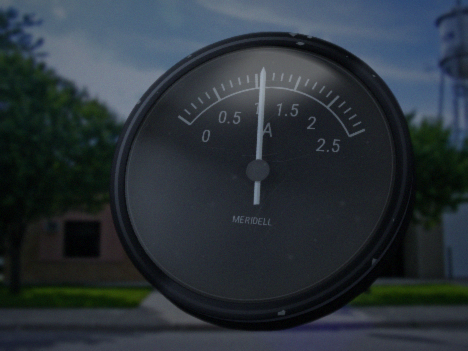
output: 1.1 A
